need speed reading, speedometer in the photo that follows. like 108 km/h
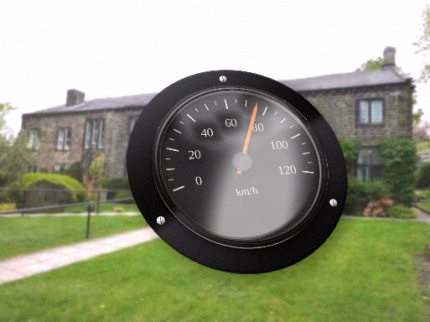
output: 75 km/h
